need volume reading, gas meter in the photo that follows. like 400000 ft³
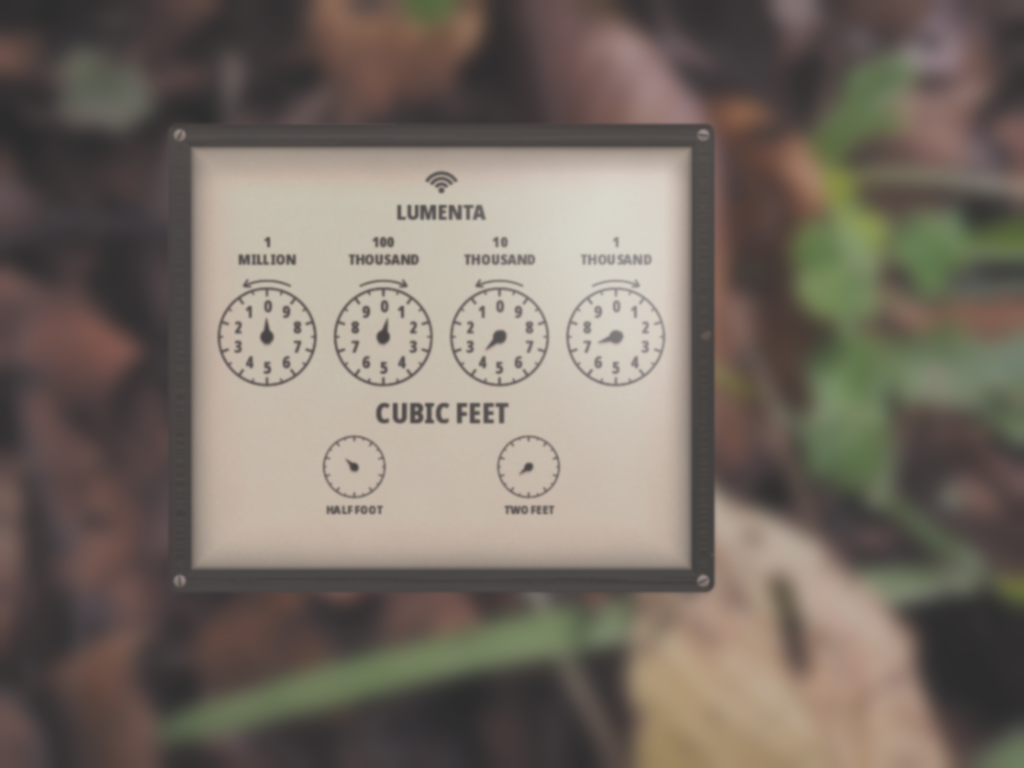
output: 3700 ft³
